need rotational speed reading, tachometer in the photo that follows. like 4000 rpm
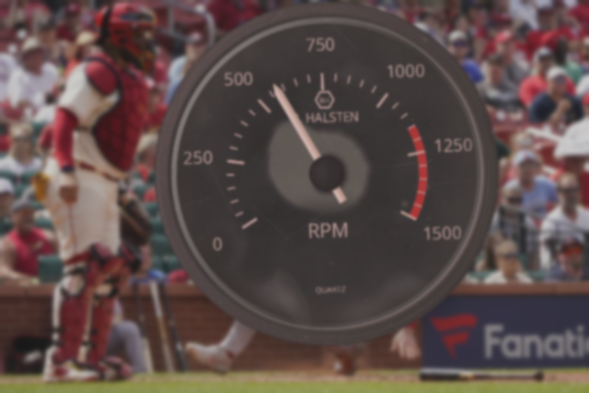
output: 575 rpm
